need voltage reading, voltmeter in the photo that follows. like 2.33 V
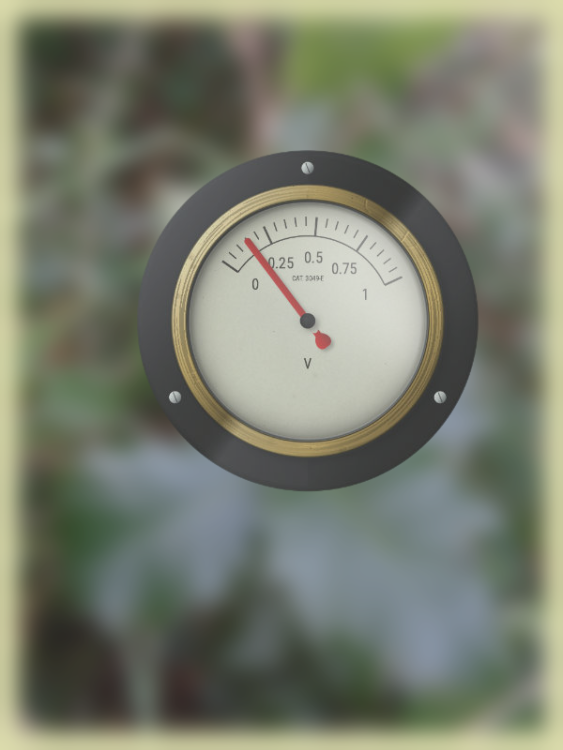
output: 0.15 V
